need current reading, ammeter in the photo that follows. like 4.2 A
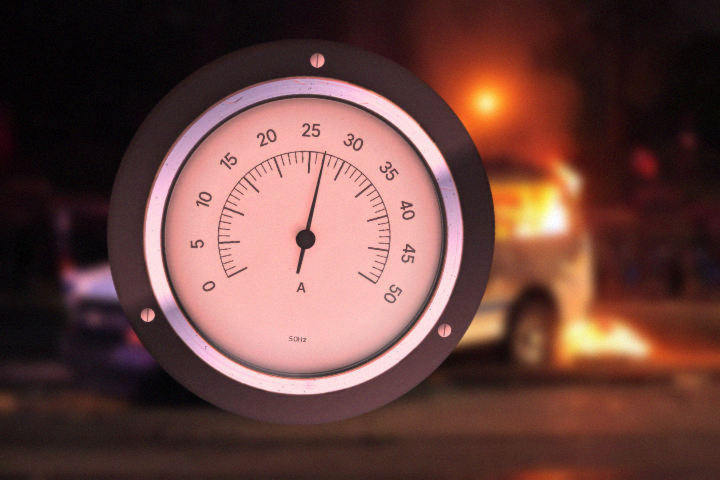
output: 27 A
